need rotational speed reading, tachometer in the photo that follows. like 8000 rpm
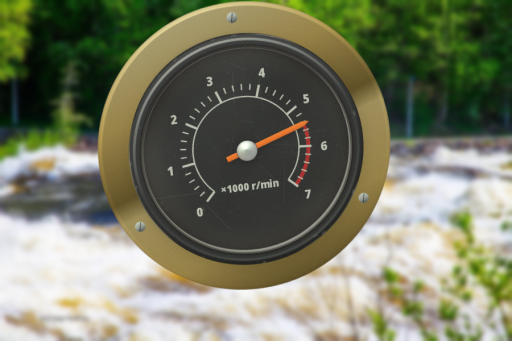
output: 5400 rpm
